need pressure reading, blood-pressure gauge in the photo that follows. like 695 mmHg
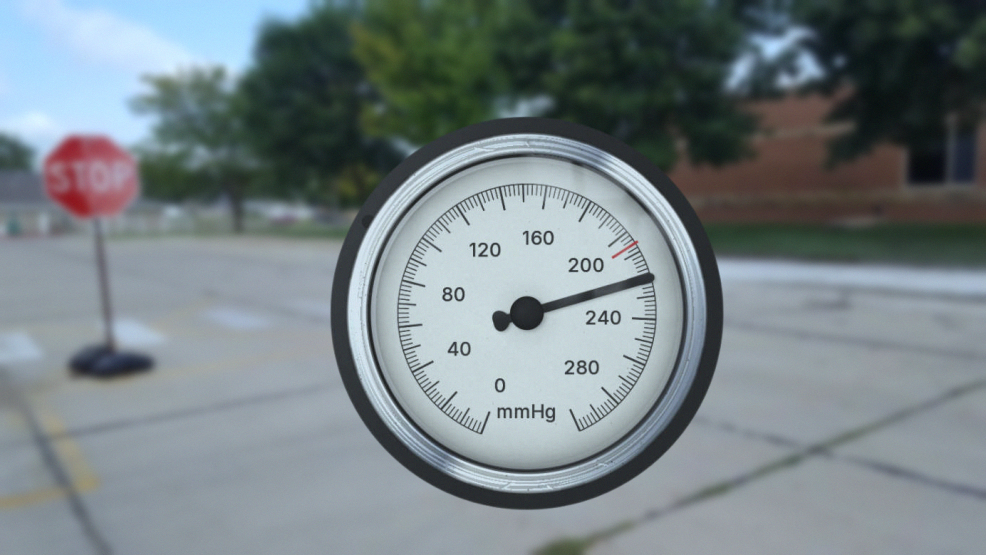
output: 222 mmHg
